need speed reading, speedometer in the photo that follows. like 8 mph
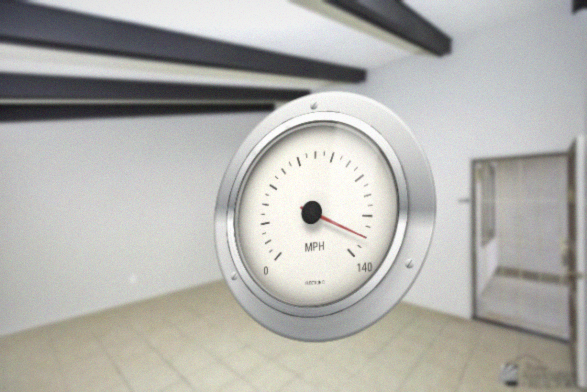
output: 130 mph
